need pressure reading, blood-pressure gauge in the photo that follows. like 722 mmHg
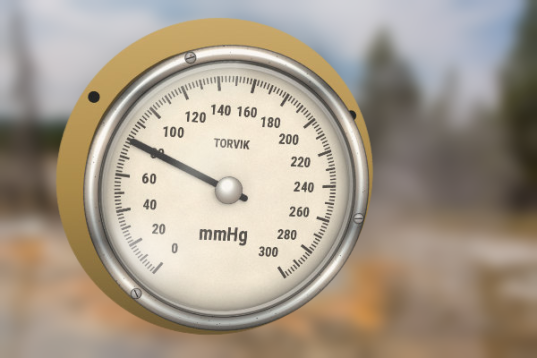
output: 80 mmHg
